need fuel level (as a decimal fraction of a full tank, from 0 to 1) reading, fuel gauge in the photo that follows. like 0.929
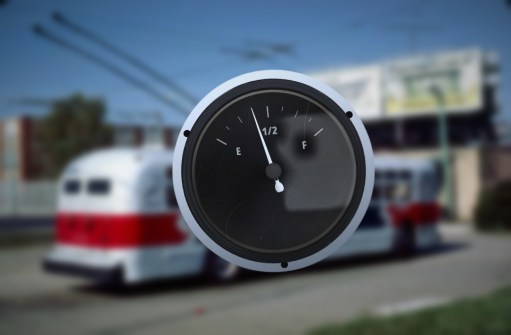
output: 0.375
